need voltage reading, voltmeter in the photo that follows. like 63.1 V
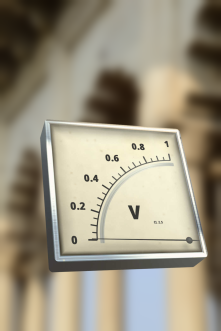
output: 0 V
